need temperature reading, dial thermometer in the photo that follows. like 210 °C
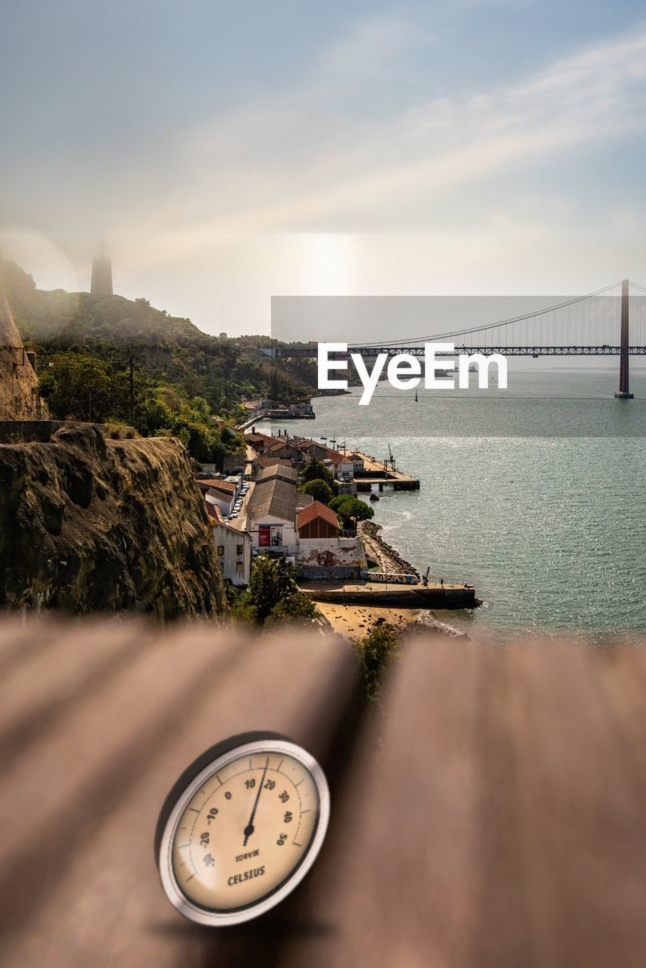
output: 15 °C
